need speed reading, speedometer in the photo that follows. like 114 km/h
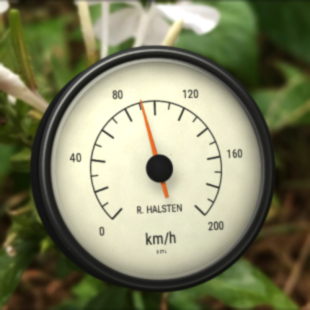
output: 90 km/h
